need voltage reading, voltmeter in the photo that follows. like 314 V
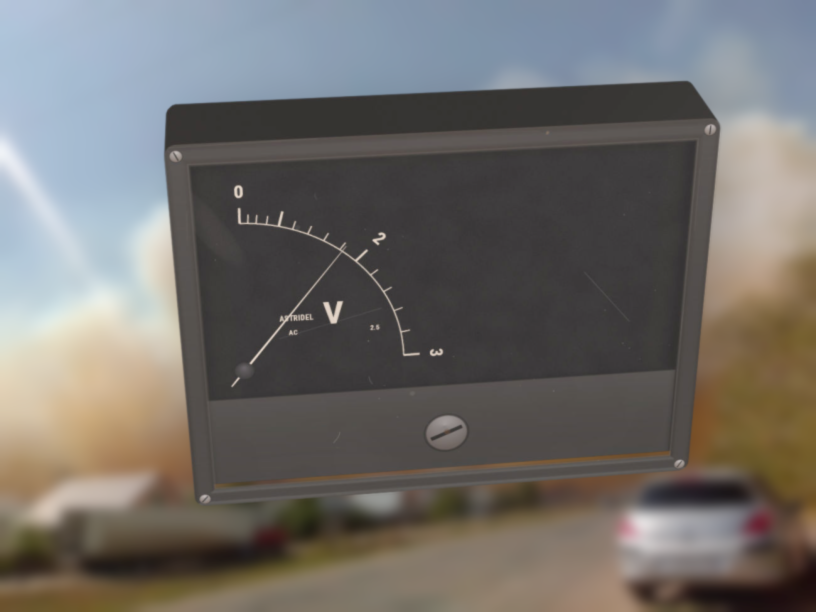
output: 1.8 V
